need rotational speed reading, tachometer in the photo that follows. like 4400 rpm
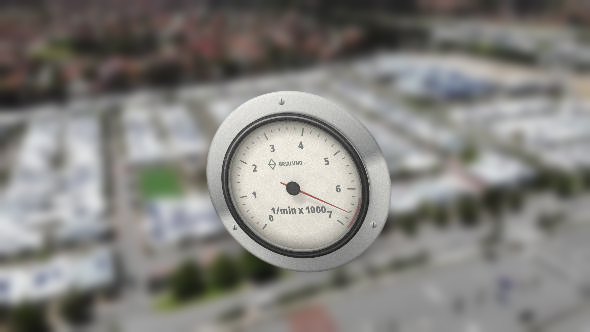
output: 6600 rpm
